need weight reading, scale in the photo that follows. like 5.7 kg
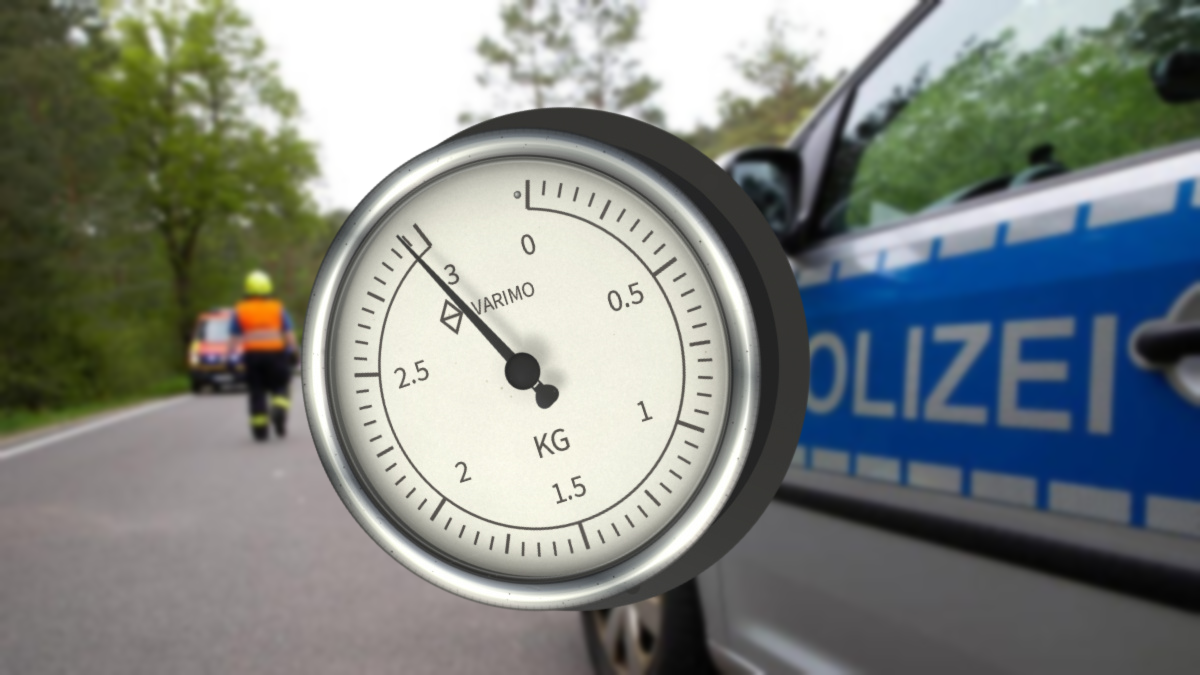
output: 2.95 kg
